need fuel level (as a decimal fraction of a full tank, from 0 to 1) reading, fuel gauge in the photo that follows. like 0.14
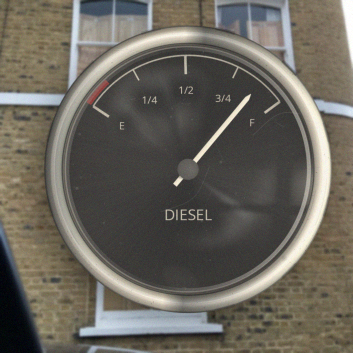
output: 0.875
